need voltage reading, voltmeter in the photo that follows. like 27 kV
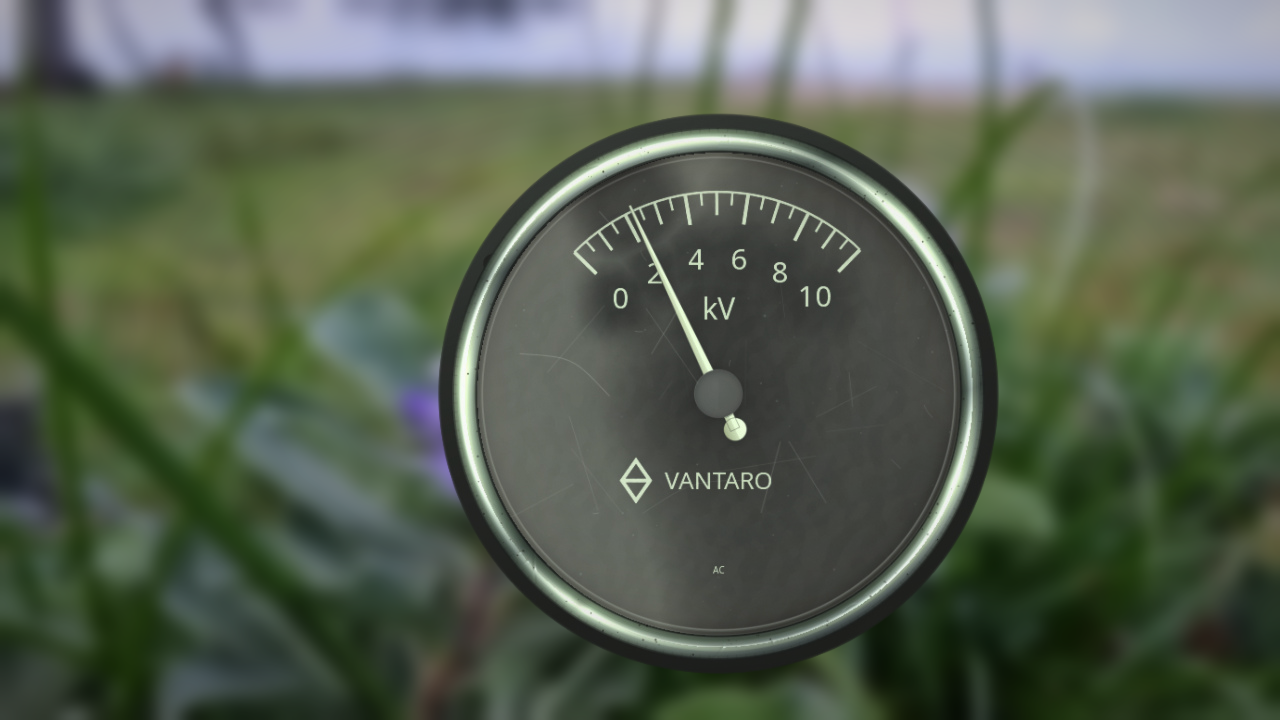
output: 2.25 kV
